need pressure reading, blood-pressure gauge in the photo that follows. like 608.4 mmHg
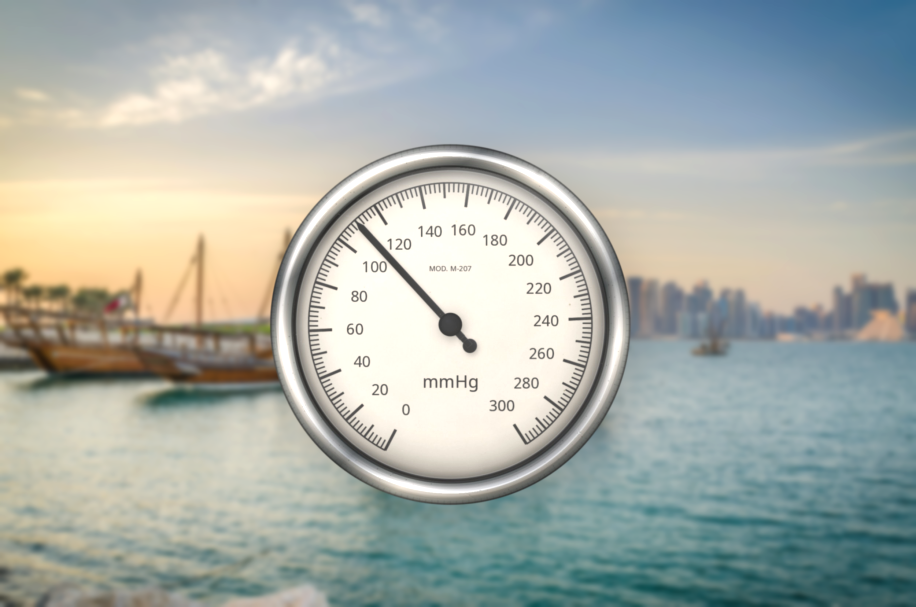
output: 110 mmHg
